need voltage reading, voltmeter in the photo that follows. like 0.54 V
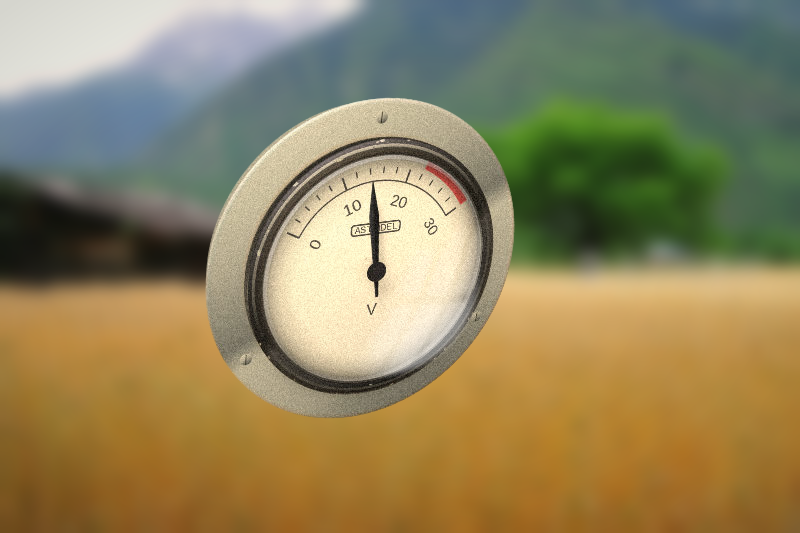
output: 14 V
